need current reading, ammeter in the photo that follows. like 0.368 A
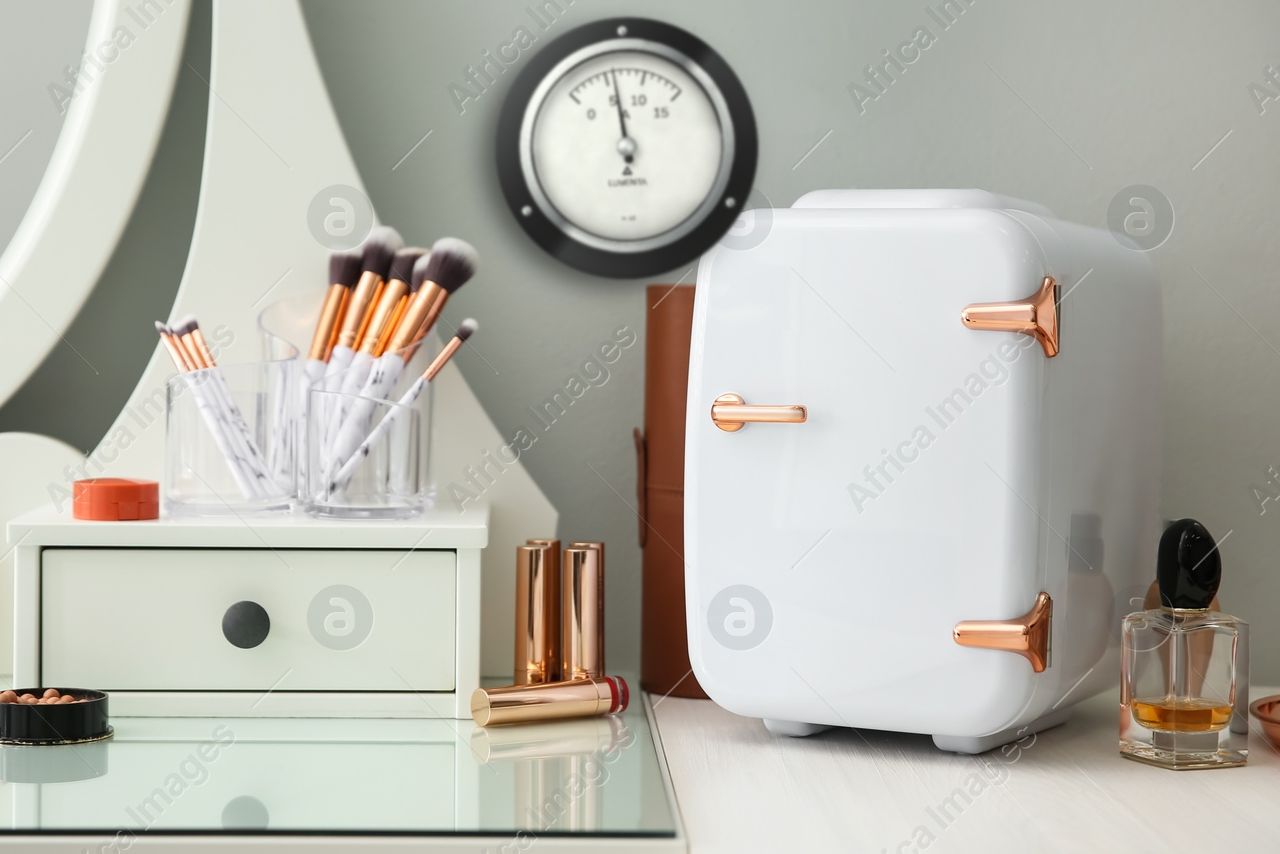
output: 6 A
